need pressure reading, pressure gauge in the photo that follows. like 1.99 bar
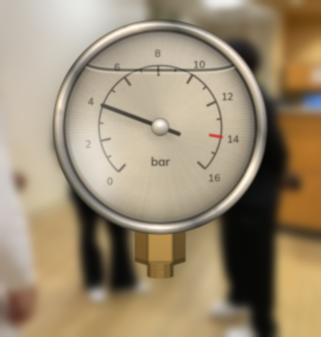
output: 4 bar
